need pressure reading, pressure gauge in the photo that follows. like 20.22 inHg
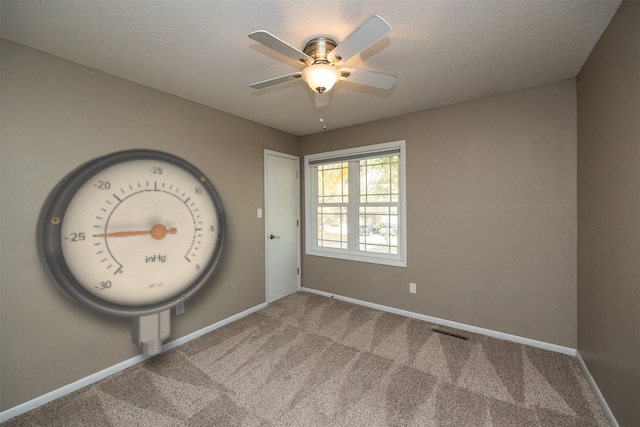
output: -25 inHg
